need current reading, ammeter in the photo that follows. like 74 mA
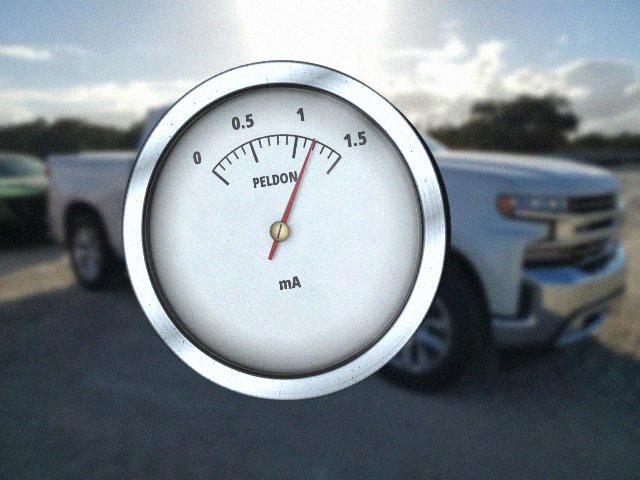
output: 1.2 mA
